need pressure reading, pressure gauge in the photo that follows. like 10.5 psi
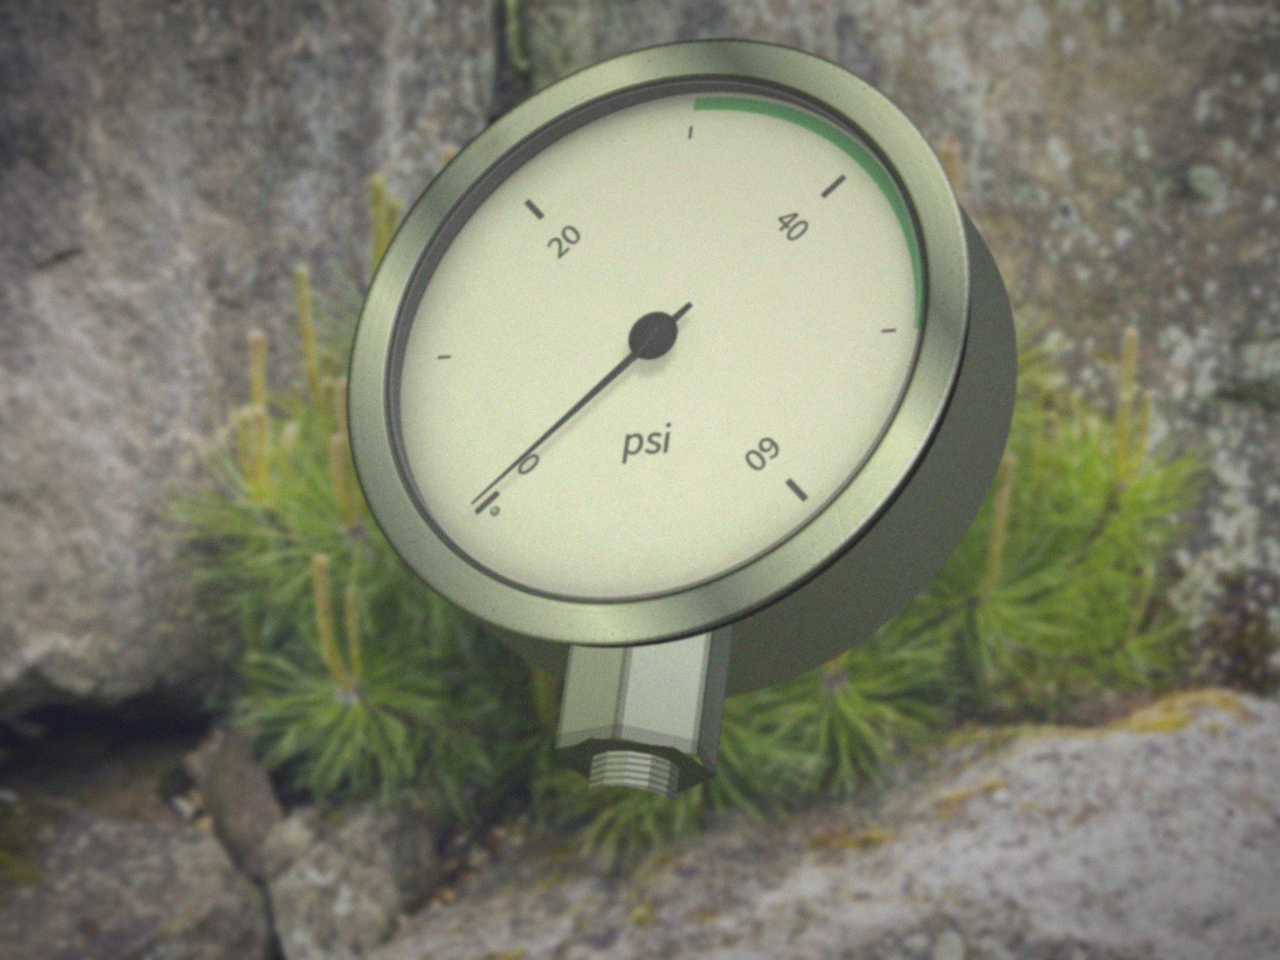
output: 0 psi
